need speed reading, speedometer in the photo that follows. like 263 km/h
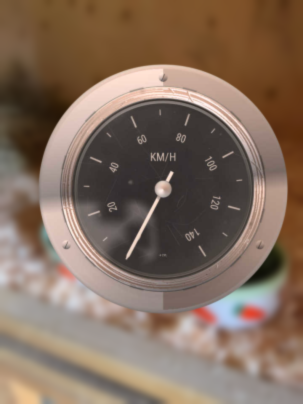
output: 0 km/h
